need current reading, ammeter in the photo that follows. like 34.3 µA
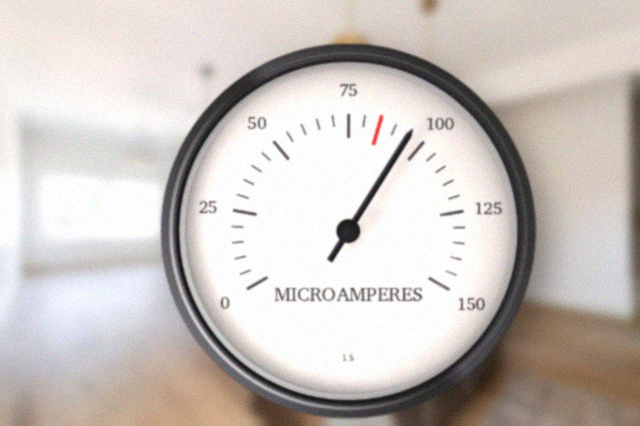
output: 95 µA
